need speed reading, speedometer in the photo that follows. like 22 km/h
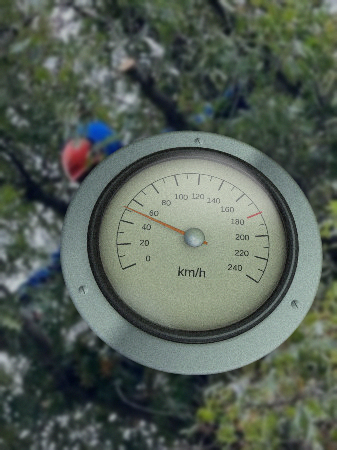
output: 50 km/h
